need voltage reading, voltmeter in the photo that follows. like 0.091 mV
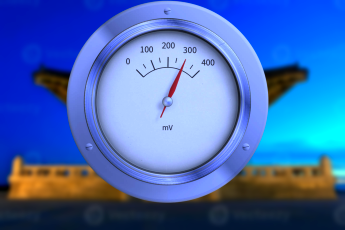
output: 300 mV
